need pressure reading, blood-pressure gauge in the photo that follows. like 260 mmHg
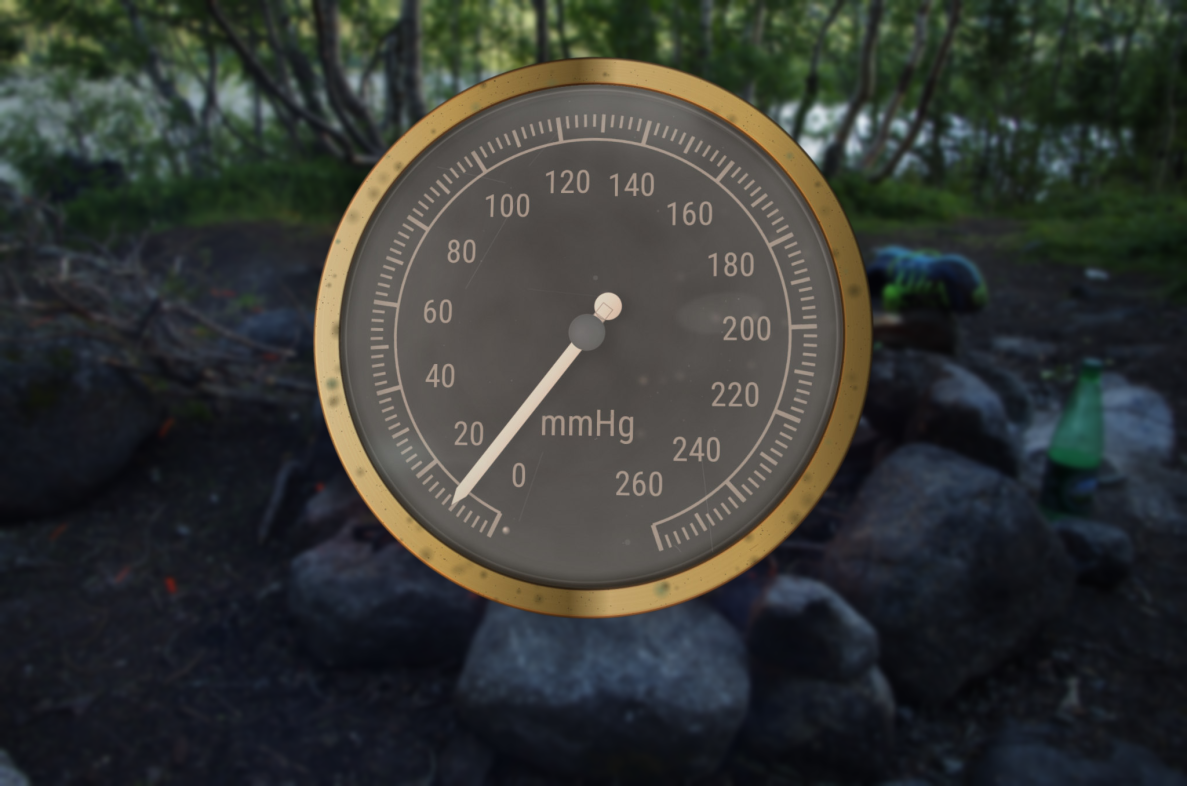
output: 10 mmHg
